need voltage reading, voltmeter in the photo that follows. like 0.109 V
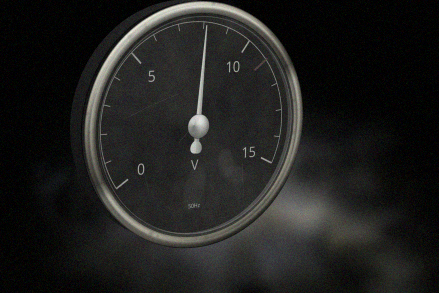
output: 8 V
